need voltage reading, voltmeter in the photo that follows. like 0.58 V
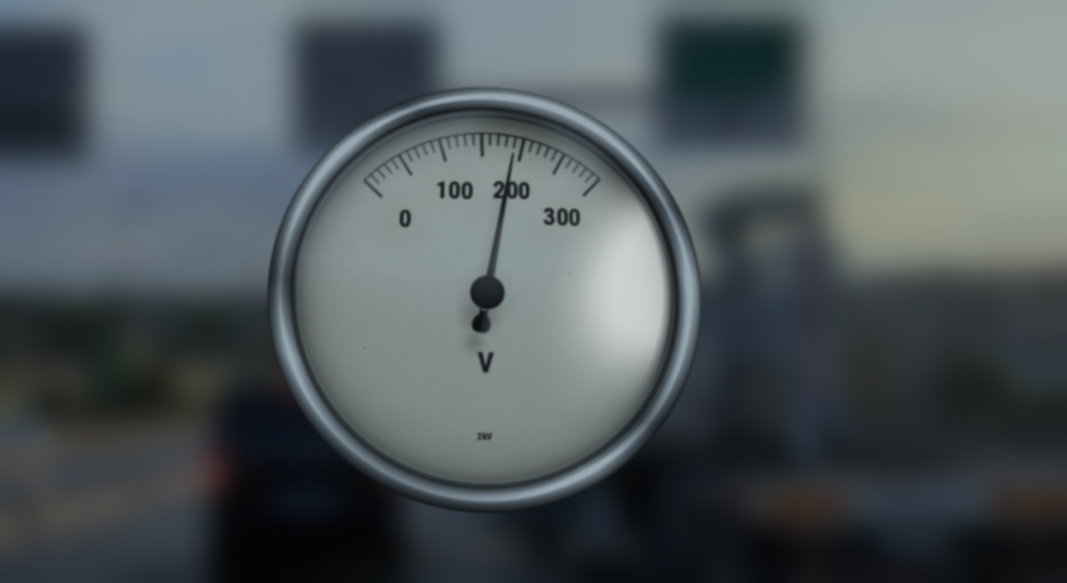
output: 190 V
